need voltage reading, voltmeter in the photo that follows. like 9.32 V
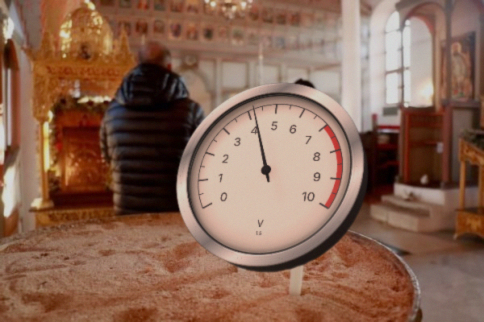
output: 4.25 V
